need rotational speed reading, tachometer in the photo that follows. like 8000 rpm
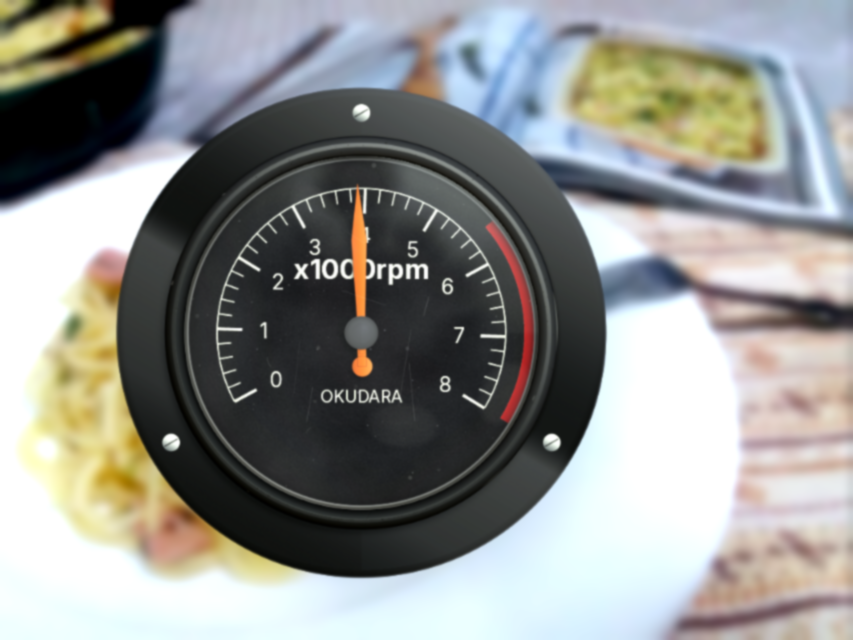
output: 3900 rpm
